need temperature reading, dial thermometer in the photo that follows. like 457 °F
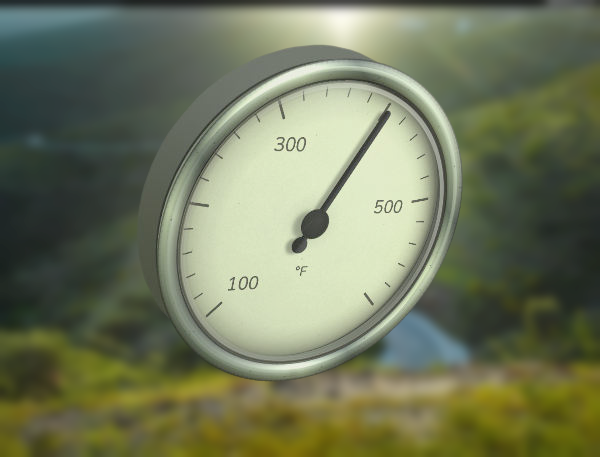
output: 400 °F
